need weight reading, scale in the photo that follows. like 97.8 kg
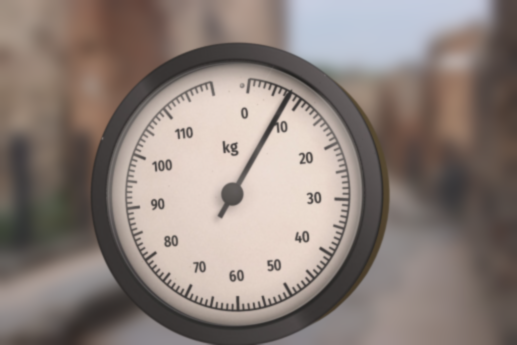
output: 8 kg
